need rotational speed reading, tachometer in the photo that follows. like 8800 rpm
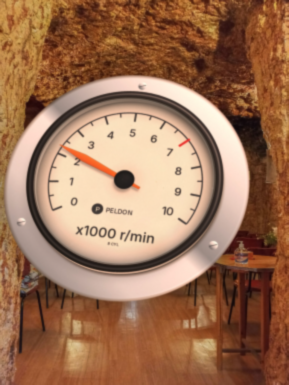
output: 2250 rpm
